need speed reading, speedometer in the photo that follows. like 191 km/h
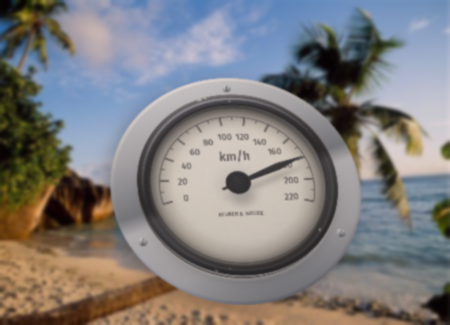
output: 180 km/h
